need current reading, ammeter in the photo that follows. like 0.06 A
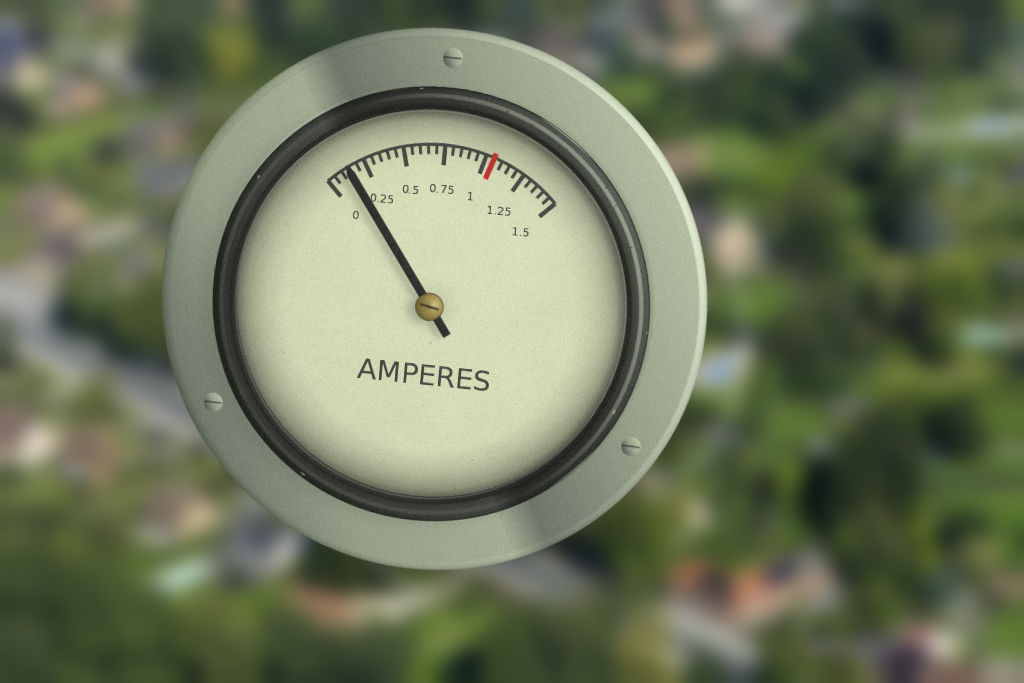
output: 0.15 A
